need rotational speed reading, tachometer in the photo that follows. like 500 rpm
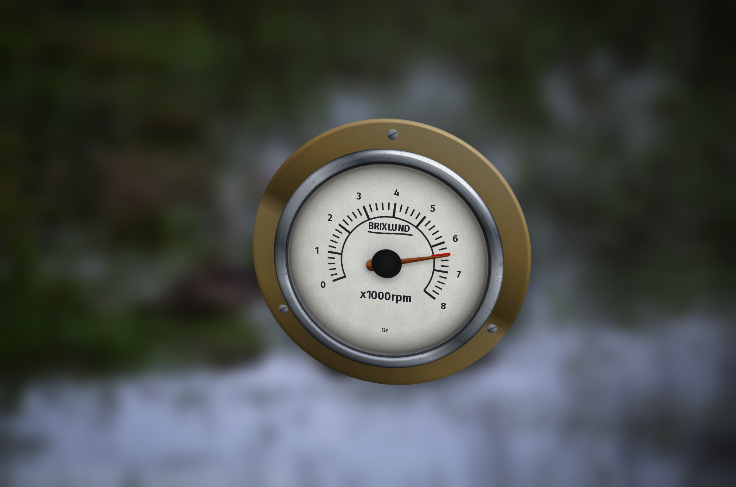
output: 6400 rpm
